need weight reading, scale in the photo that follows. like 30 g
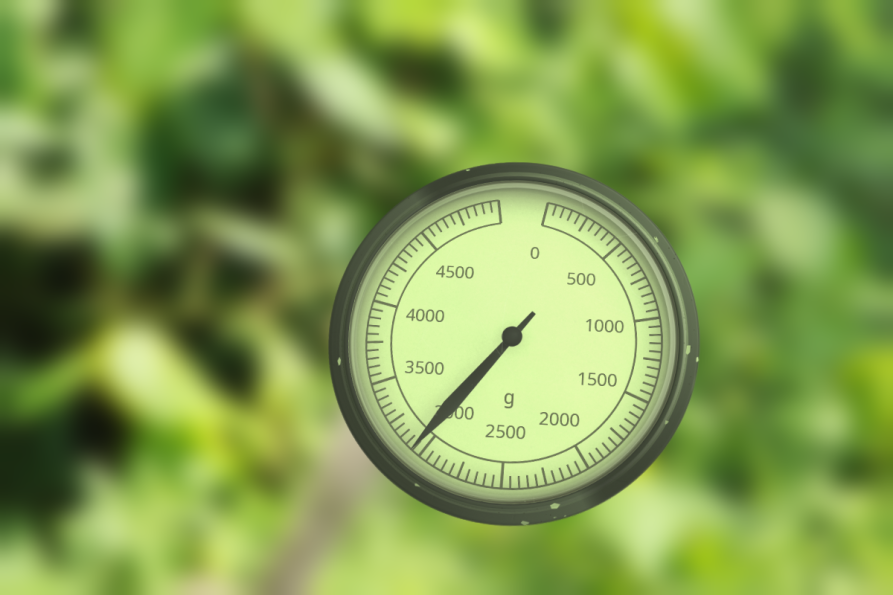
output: 3050 g
